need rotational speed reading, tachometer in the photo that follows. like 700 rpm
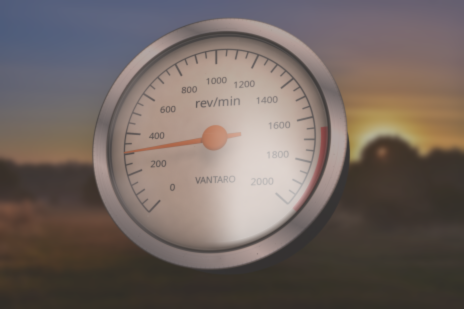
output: 300 rpm
